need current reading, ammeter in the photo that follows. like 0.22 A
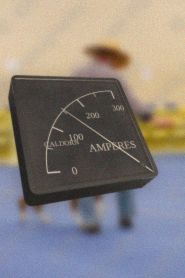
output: 150 A
